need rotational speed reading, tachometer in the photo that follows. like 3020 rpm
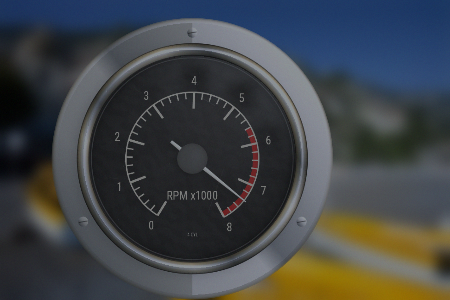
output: 7400 rpm
